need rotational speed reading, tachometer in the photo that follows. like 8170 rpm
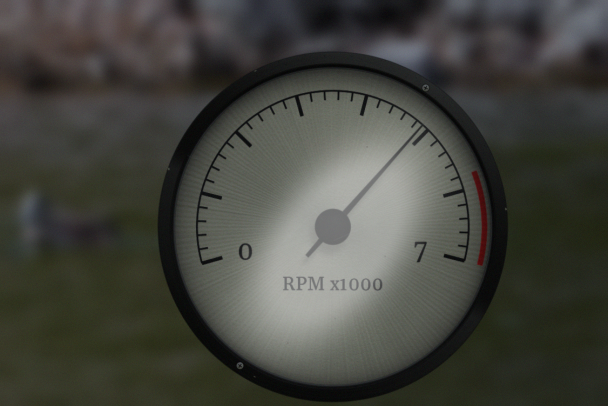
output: 4900 rpm
